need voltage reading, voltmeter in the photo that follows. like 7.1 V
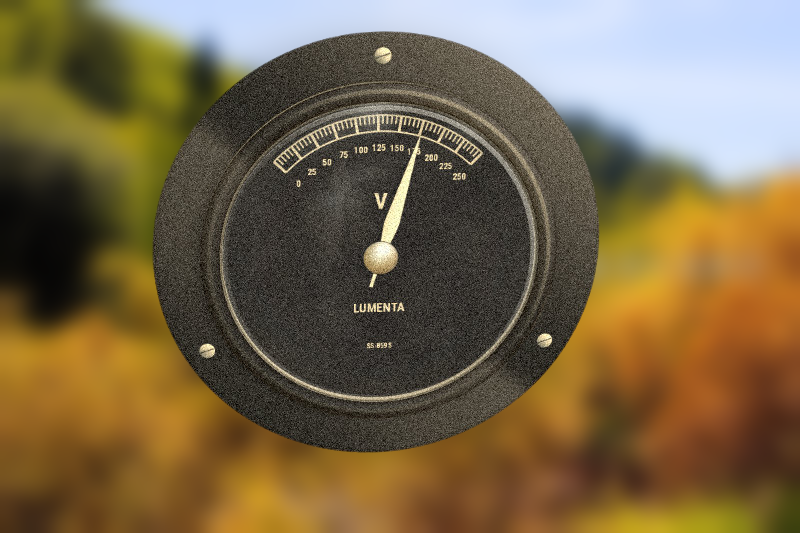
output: 175 V
